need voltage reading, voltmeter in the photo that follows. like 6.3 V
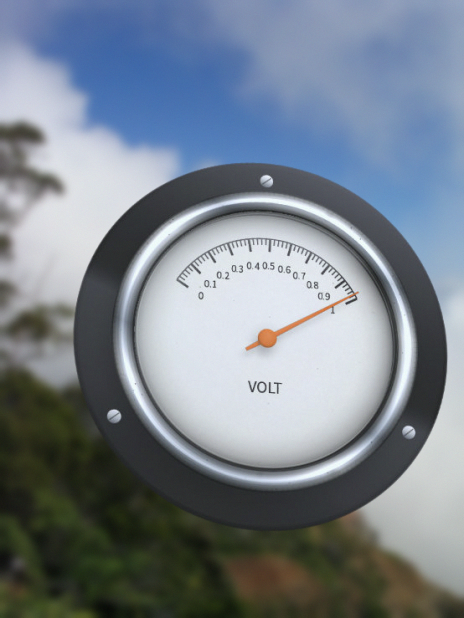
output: 0.98 V
